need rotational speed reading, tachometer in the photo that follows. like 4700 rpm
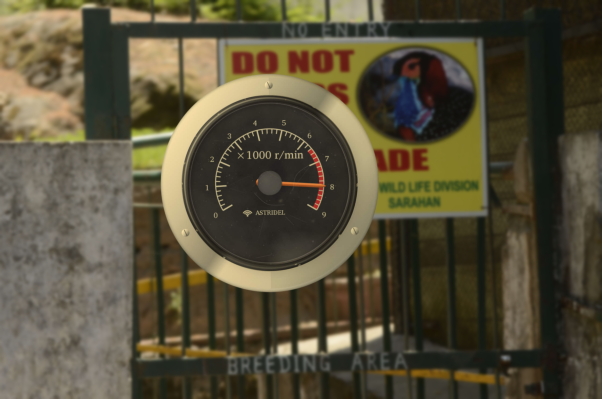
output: 8000 rpm
